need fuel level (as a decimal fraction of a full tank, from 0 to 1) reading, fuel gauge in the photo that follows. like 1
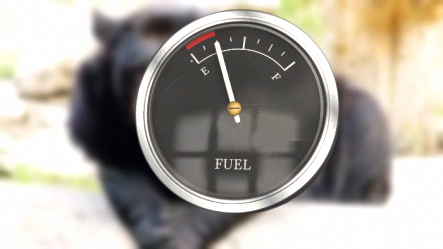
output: 0.25
